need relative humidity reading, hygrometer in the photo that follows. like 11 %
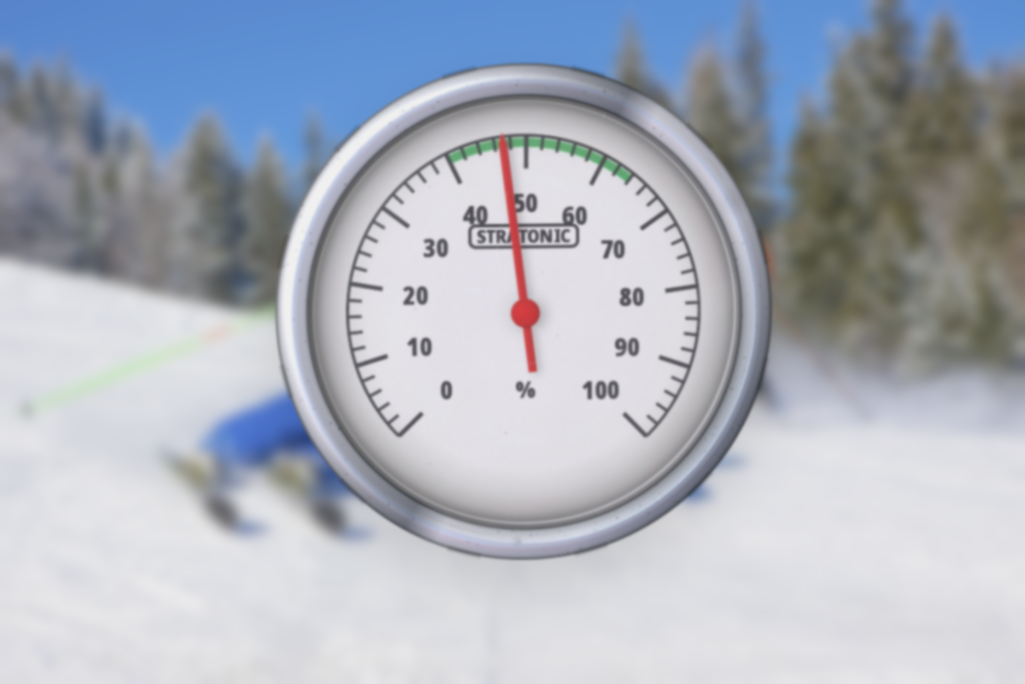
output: 47 %
